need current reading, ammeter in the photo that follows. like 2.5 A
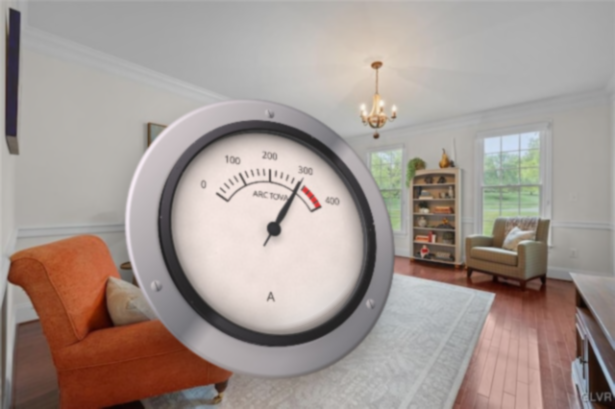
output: 300 A
